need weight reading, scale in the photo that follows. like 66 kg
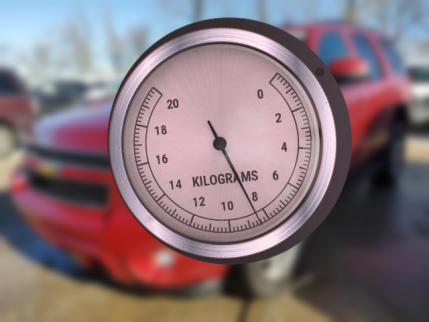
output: 8.4 kg
